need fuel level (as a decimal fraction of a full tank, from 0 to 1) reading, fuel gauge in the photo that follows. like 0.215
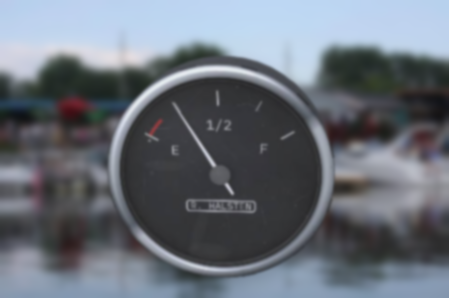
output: 0.25
